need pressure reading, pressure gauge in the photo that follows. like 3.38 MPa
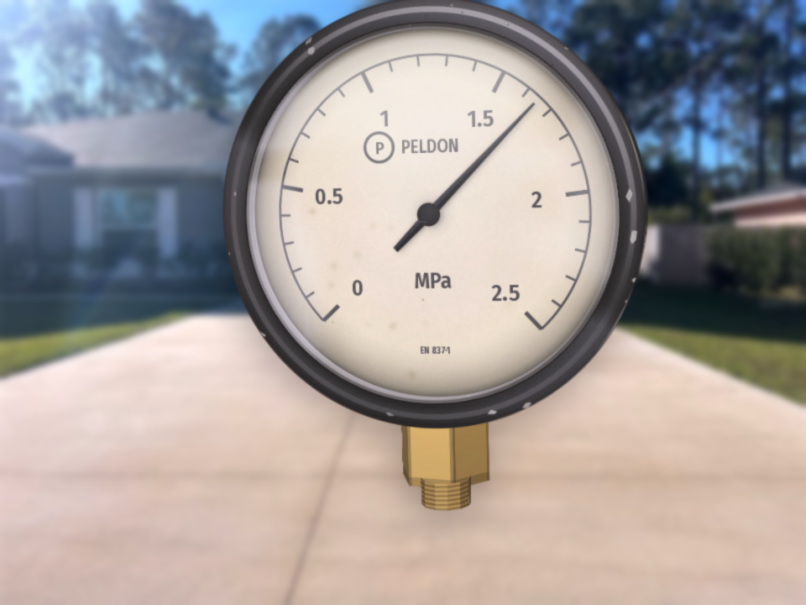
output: 1.65 MPa
